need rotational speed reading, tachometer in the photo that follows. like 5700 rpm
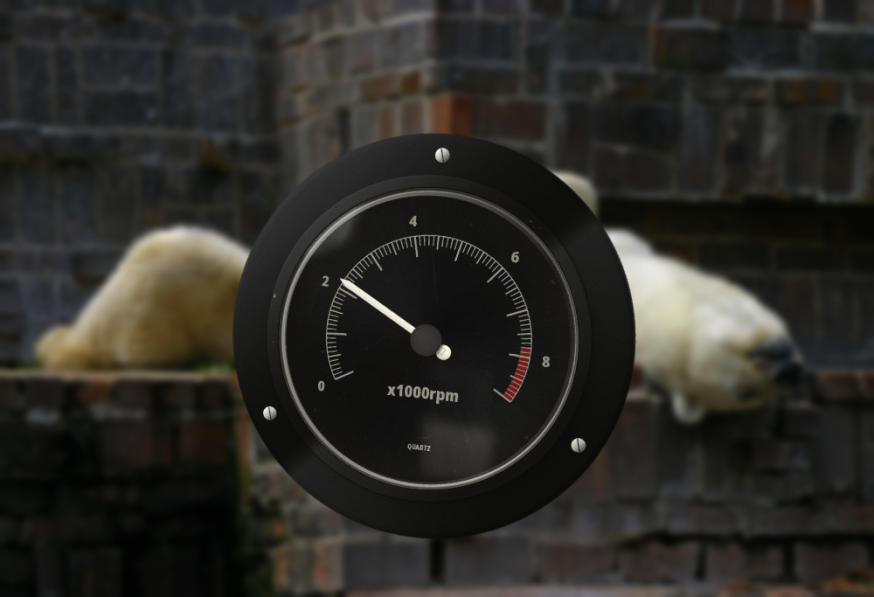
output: 2200 rpm
